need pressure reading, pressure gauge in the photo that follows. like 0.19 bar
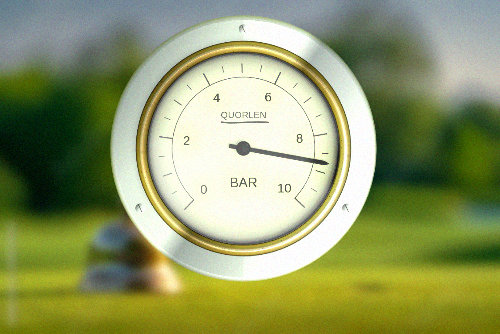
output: 8.75 bar
